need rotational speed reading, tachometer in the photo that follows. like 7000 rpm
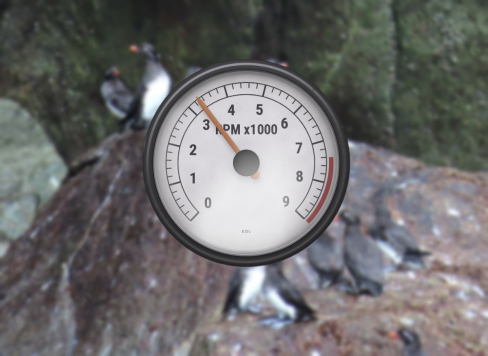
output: 3300 rpm
